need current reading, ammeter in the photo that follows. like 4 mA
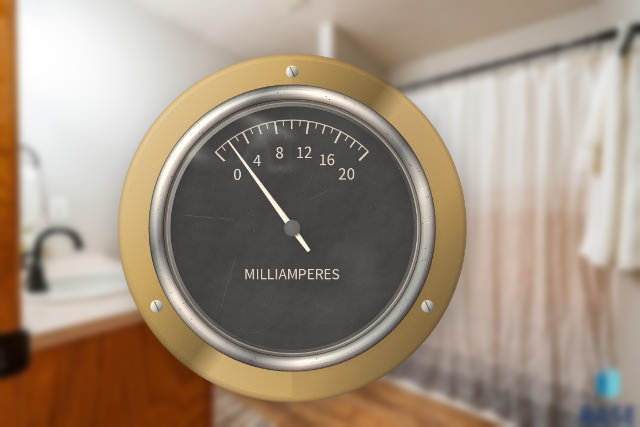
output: 2 mA
